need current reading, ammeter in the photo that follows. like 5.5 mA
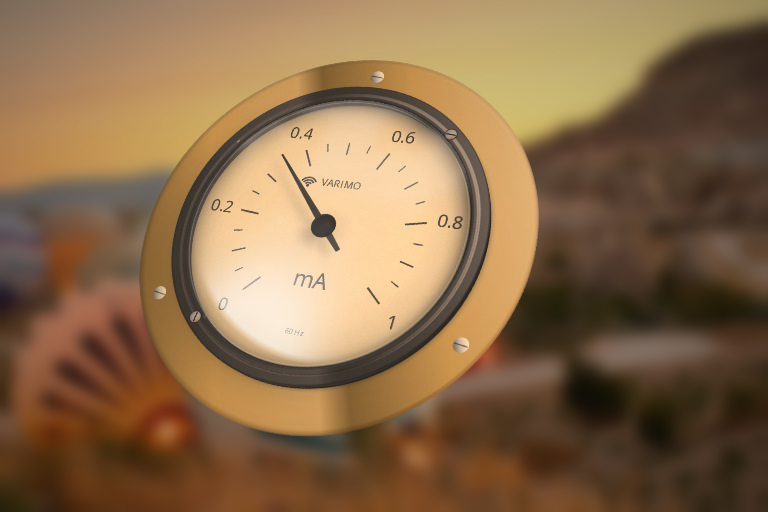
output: 0.35 mA
